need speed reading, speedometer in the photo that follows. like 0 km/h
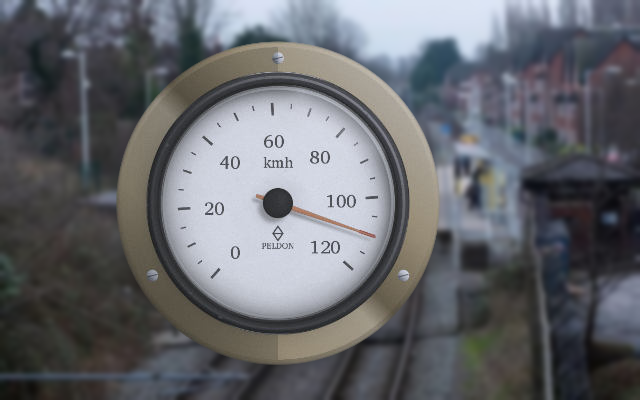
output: 110 km/h
